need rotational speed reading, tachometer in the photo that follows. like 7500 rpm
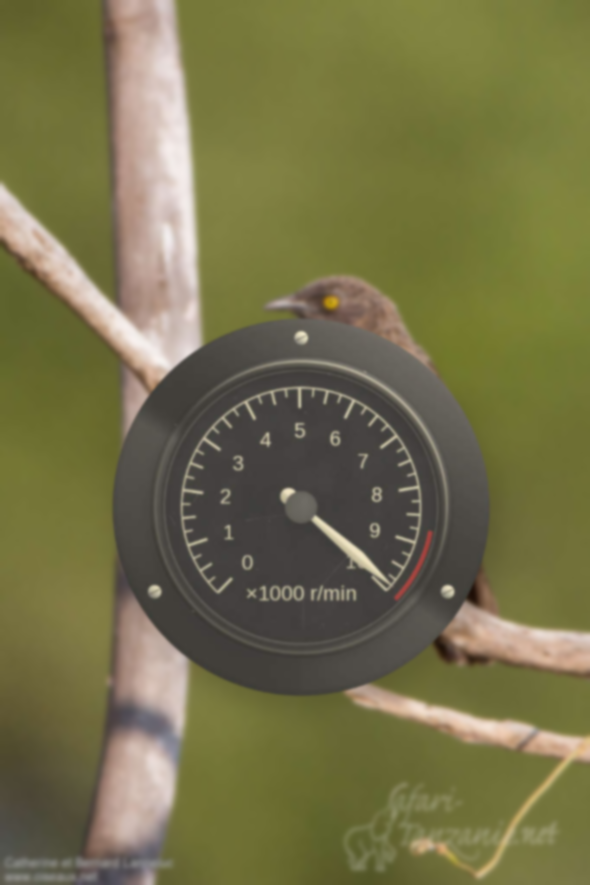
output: 9875 rpm
